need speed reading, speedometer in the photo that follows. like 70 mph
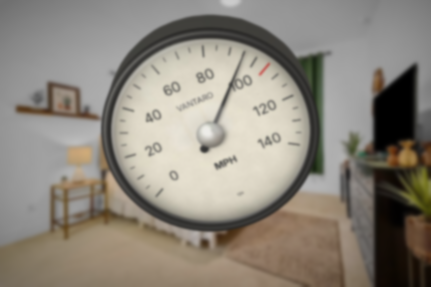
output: 95 mph
